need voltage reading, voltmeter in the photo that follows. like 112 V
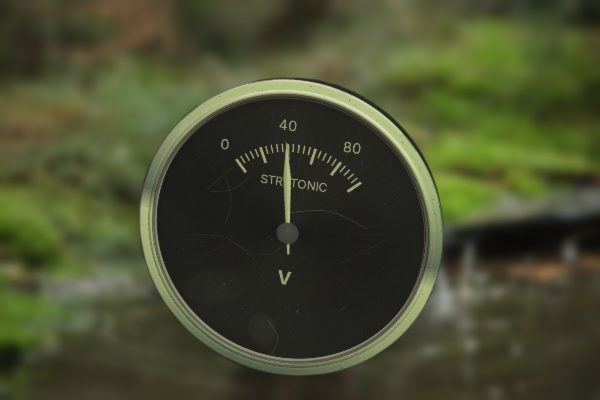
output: 40 V
